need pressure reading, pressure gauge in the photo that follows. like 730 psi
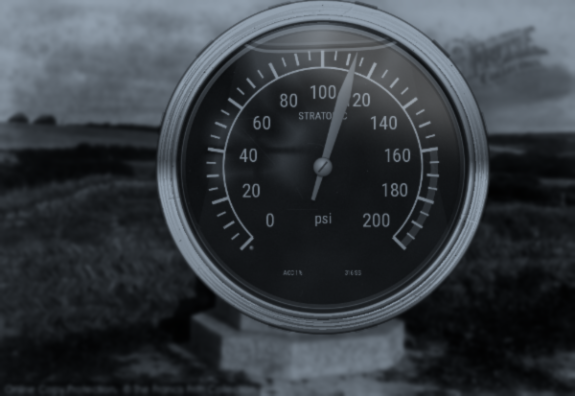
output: 112.5 psi
